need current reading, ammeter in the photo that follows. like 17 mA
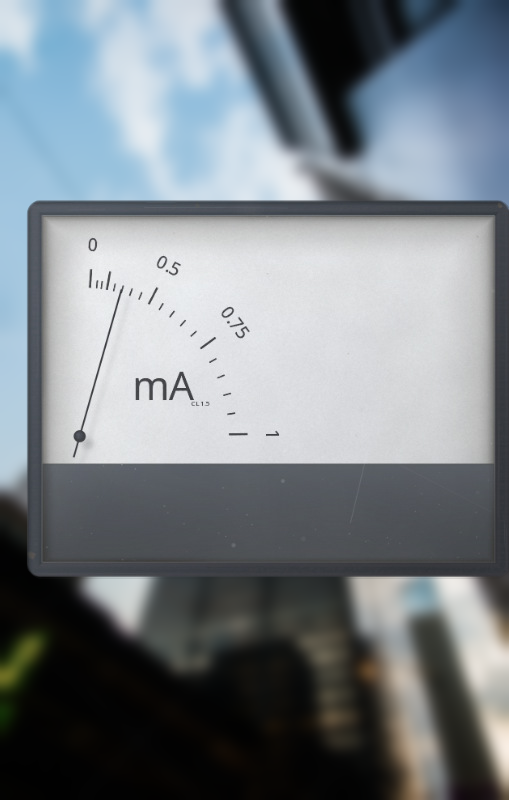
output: 0.35 mA
